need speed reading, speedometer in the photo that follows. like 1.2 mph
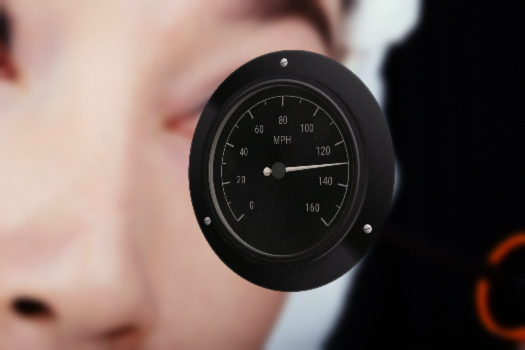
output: 130 mph
